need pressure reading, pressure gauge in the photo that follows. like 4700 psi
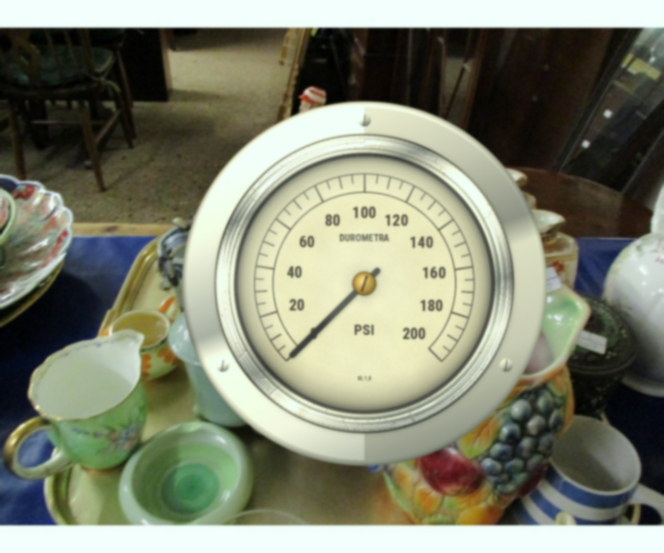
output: 0 psi
